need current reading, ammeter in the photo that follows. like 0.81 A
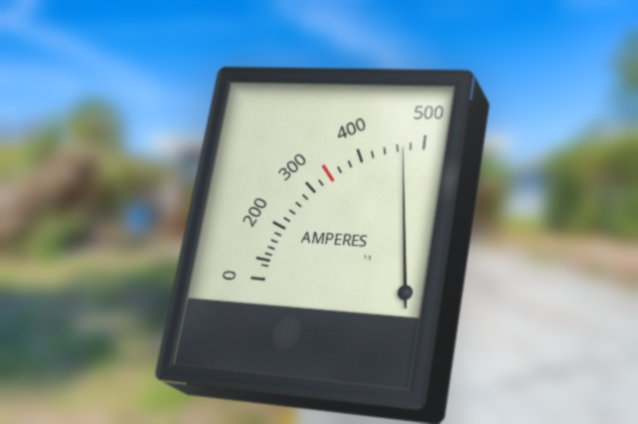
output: 470 A
